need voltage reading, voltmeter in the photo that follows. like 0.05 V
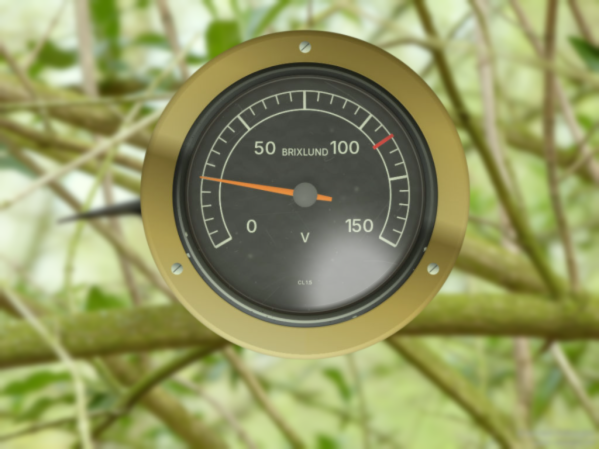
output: 25 V
